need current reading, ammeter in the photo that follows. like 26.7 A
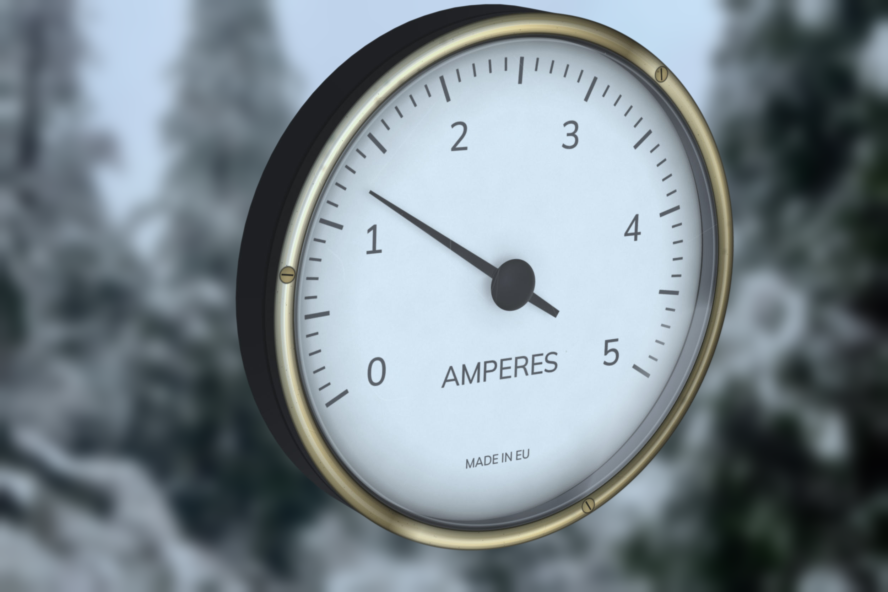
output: 1.25 A
